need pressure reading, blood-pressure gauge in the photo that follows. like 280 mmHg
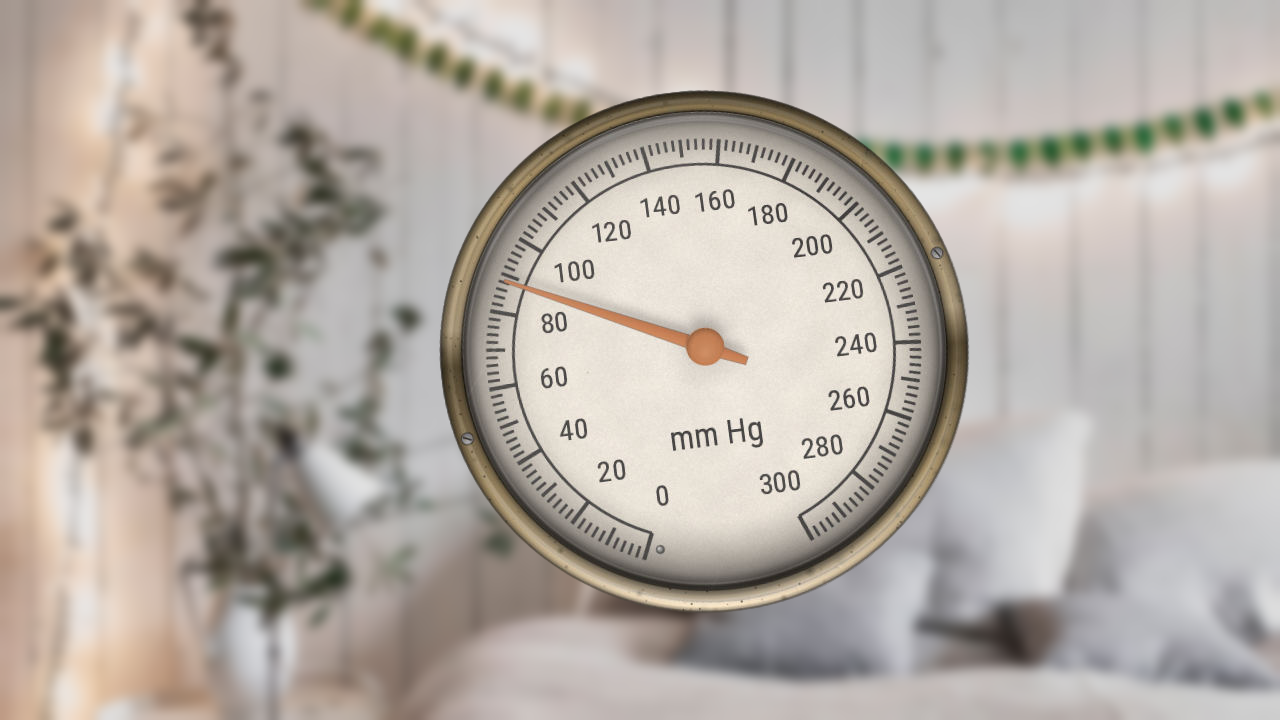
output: 88 mmHg
